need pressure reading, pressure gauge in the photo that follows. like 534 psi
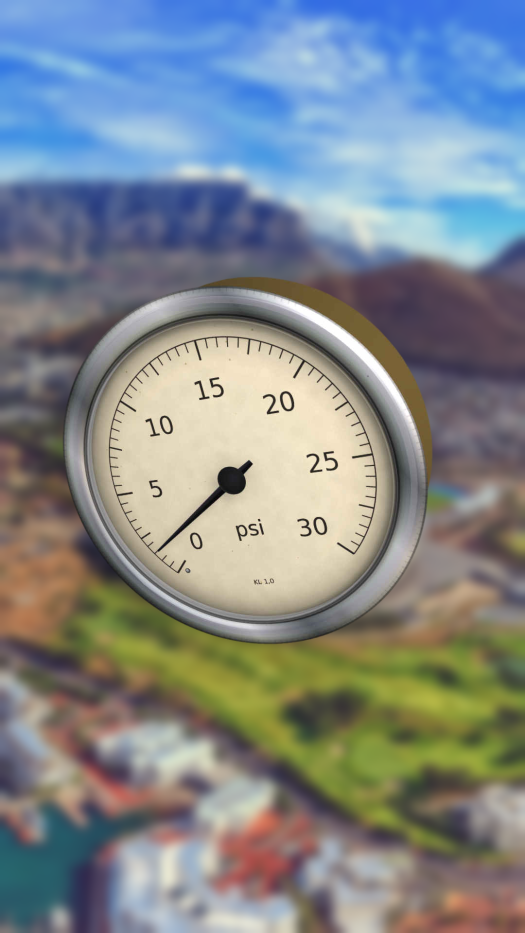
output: 1.5 psi
